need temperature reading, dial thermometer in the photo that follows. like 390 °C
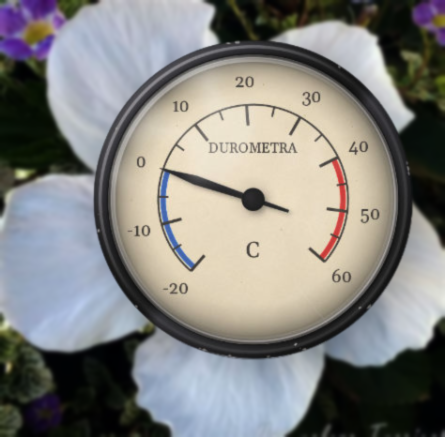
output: 0 °C
